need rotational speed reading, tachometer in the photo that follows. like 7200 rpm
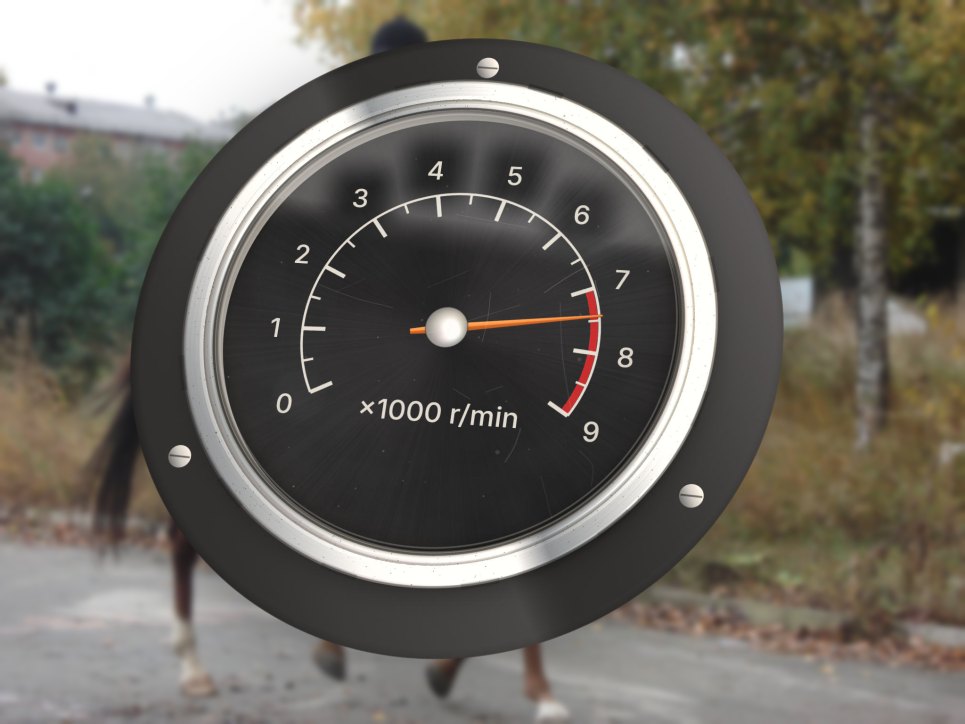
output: 7500 rpm
